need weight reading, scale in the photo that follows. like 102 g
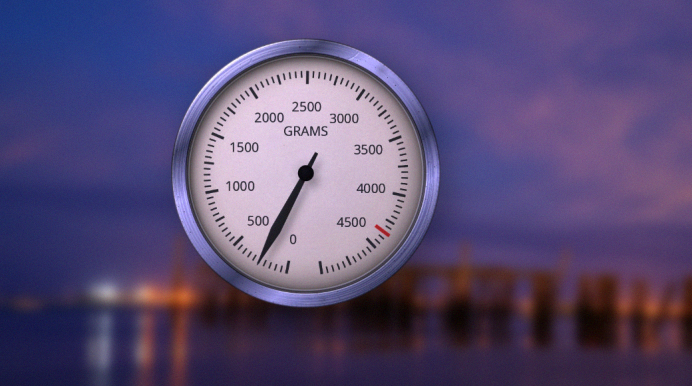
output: 250 g
